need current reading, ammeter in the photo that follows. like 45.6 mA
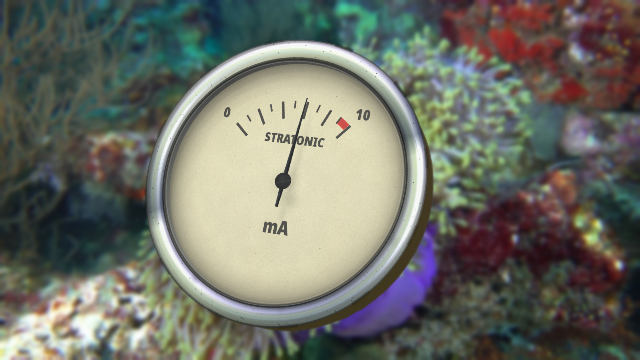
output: 6 mA
